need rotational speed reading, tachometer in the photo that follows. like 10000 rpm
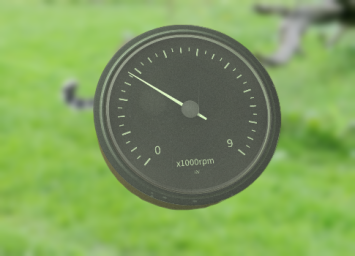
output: 2750 rpm
